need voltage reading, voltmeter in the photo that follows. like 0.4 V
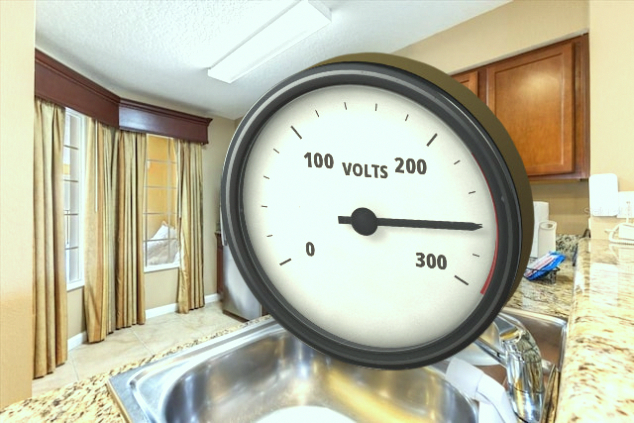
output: 260 V
